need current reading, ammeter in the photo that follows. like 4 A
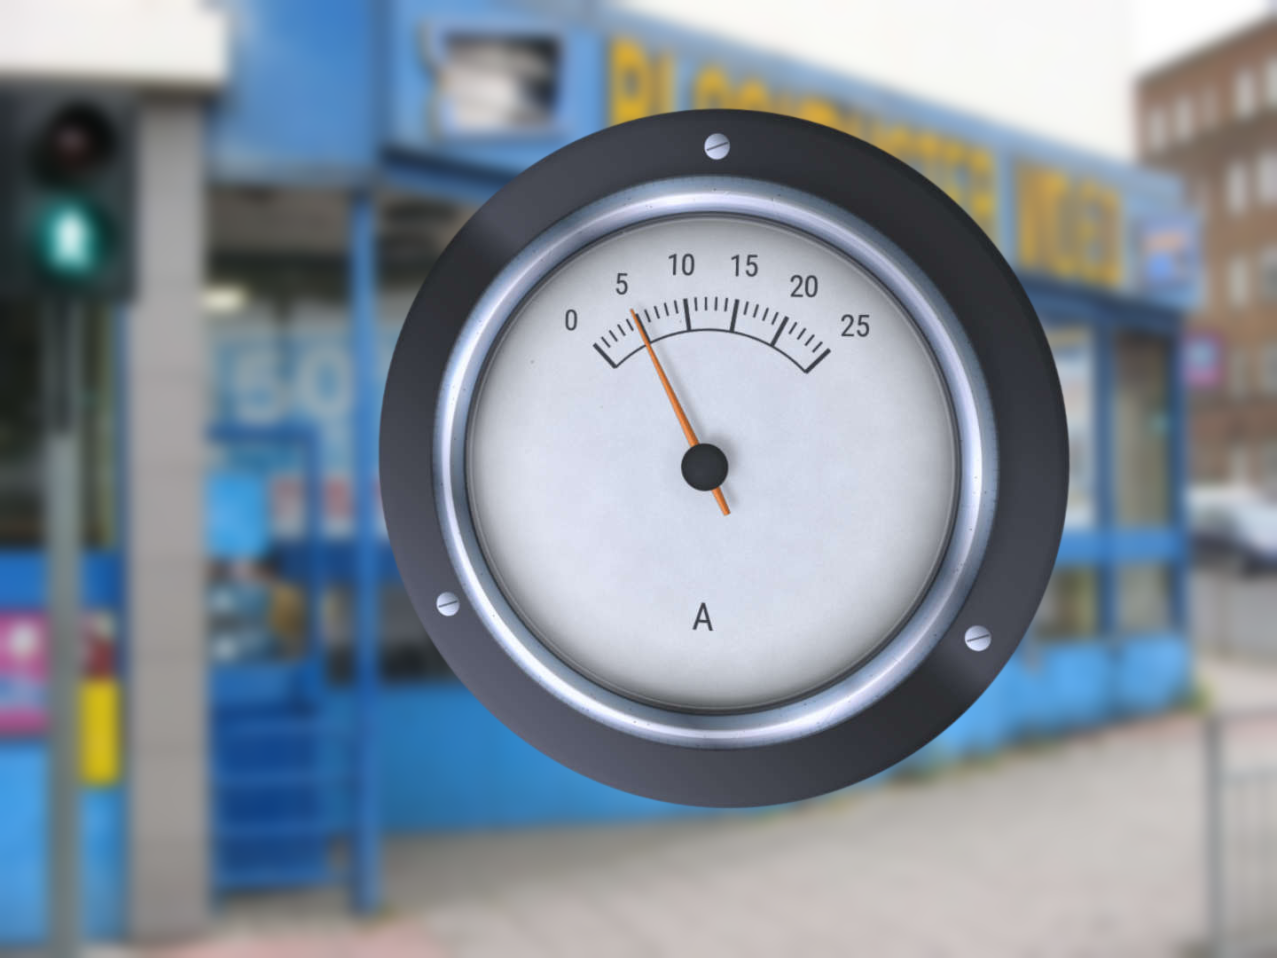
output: 5 A
